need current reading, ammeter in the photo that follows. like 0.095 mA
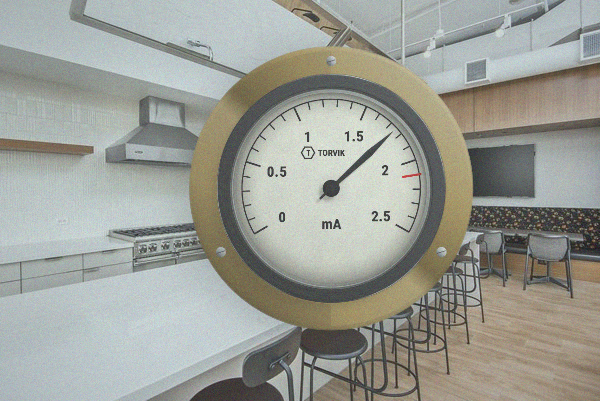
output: 1.75 mA
